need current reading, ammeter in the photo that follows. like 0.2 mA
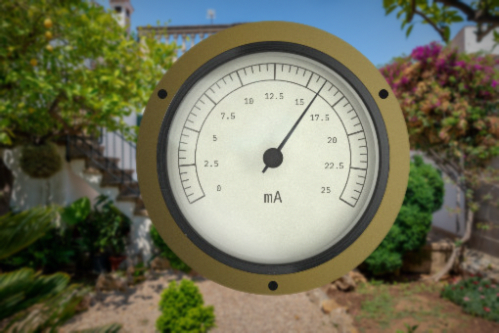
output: 16 mA
